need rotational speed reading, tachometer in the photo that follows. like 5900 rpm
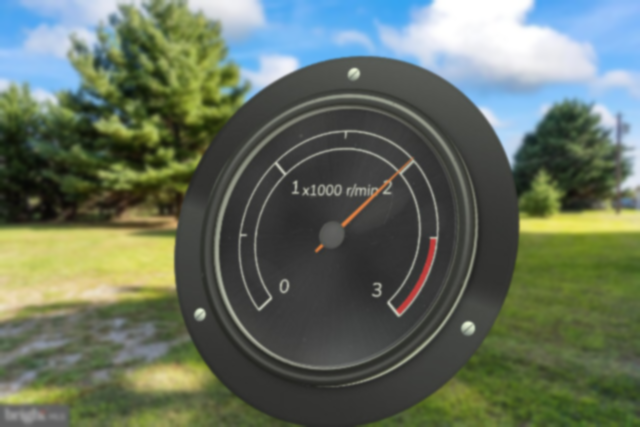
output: 2000 rpm
